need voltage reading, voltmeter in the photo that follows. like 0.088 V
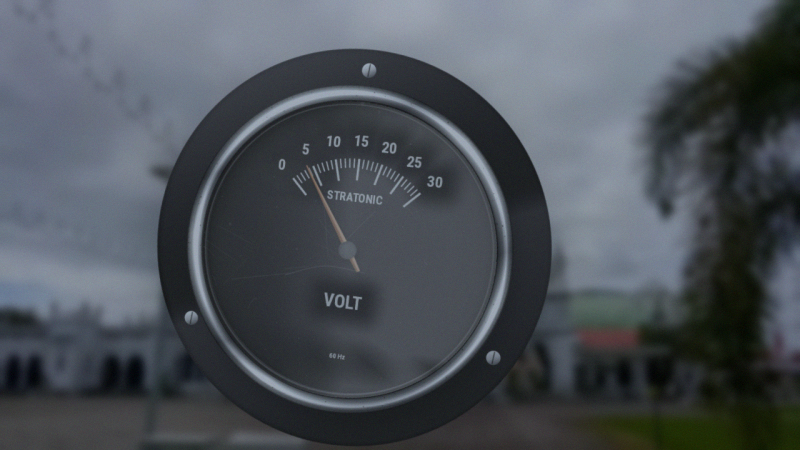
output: 4 V
